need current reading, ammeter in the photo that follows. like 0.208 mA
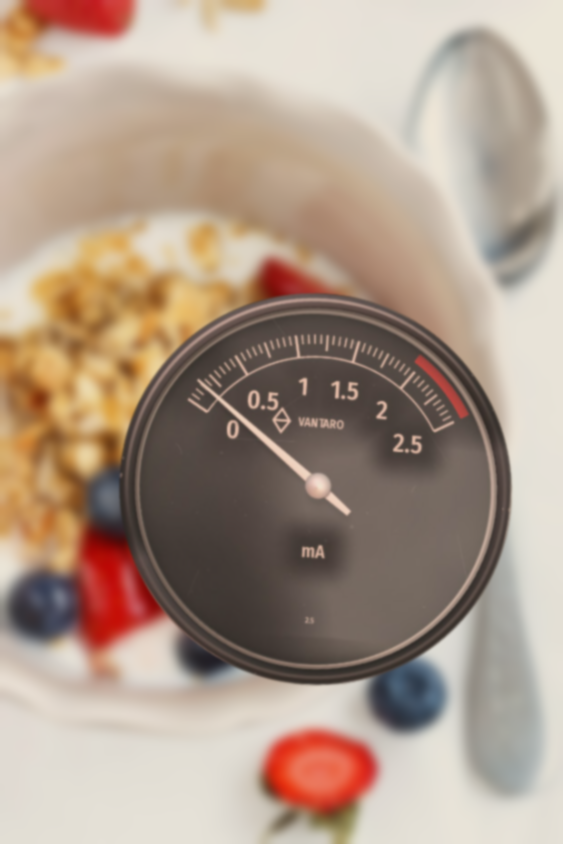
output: 0.15 mA
